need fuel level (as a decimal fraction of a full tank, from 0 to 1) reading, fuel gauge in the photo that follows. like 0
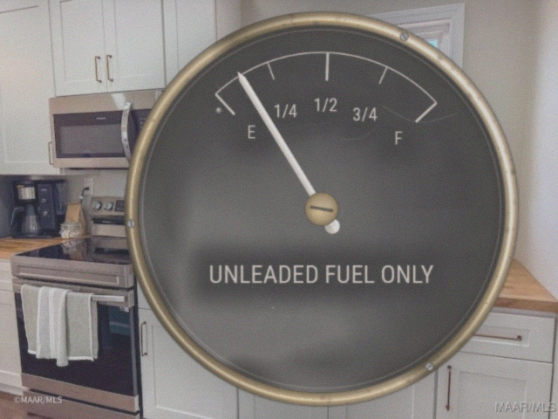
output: 0.125
